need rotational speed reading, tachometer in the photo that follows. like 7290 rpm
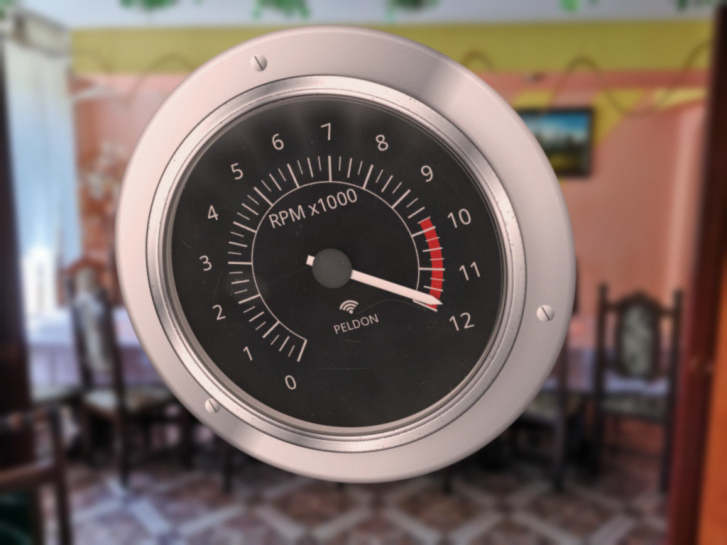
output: 11750 rpm
